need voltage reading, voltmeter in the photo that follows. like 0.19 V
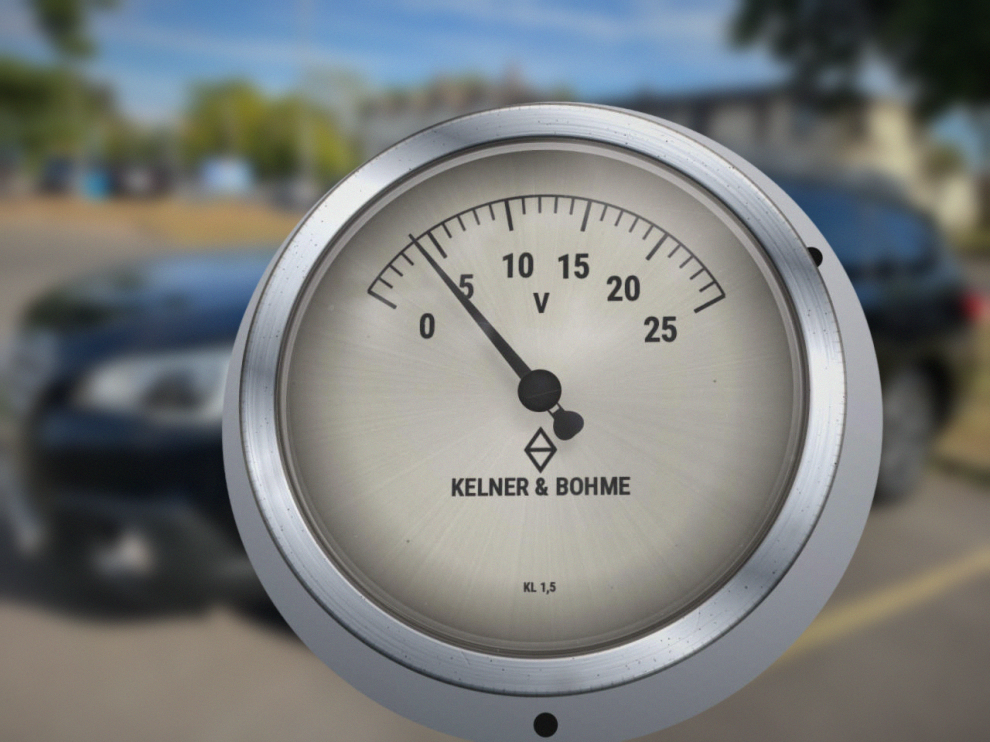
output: 4 V
